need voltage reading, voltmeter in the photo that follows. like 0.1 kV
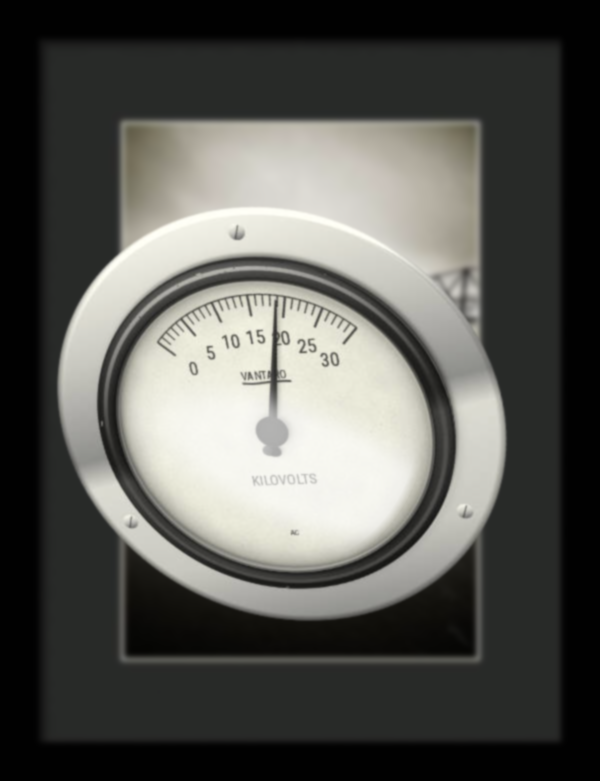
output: 19 kV
